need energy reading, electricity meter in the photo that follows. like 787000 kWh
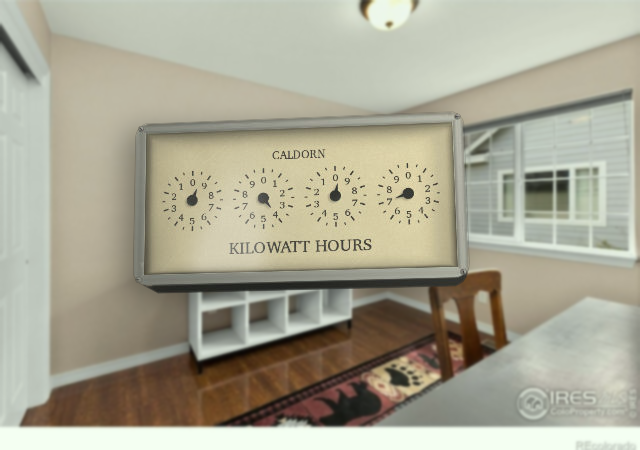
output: 9397 kWh
